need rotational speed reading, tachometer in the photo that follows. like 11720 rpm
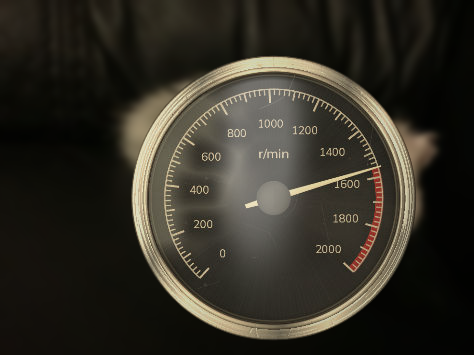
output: 1560 rpm
